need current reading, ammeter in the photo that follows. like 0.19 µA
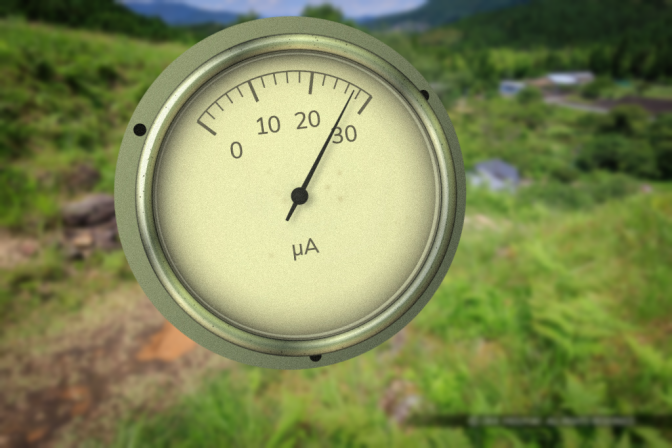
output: 27 µA
